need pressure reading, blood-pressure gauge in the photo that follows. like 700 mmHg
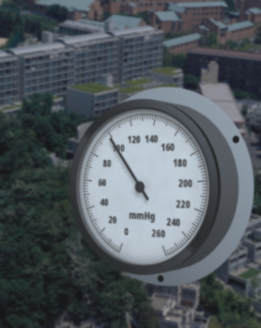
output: 100 mmHg
